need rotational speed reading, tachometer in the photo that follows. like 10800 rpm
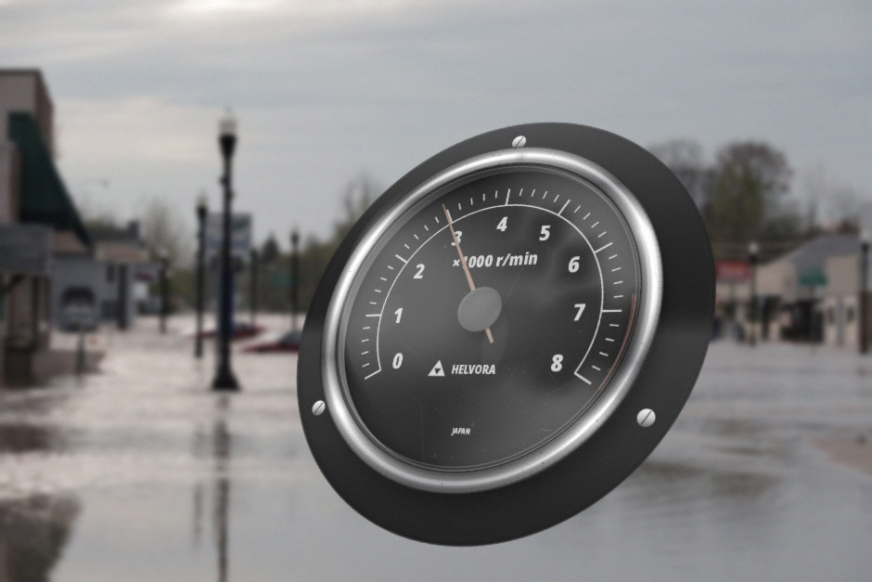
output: 3000 rpm
